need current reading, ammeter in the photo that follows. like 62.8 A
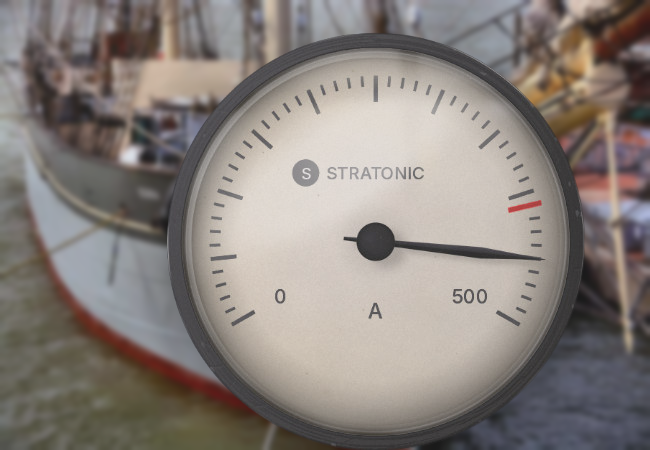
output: 450 A
